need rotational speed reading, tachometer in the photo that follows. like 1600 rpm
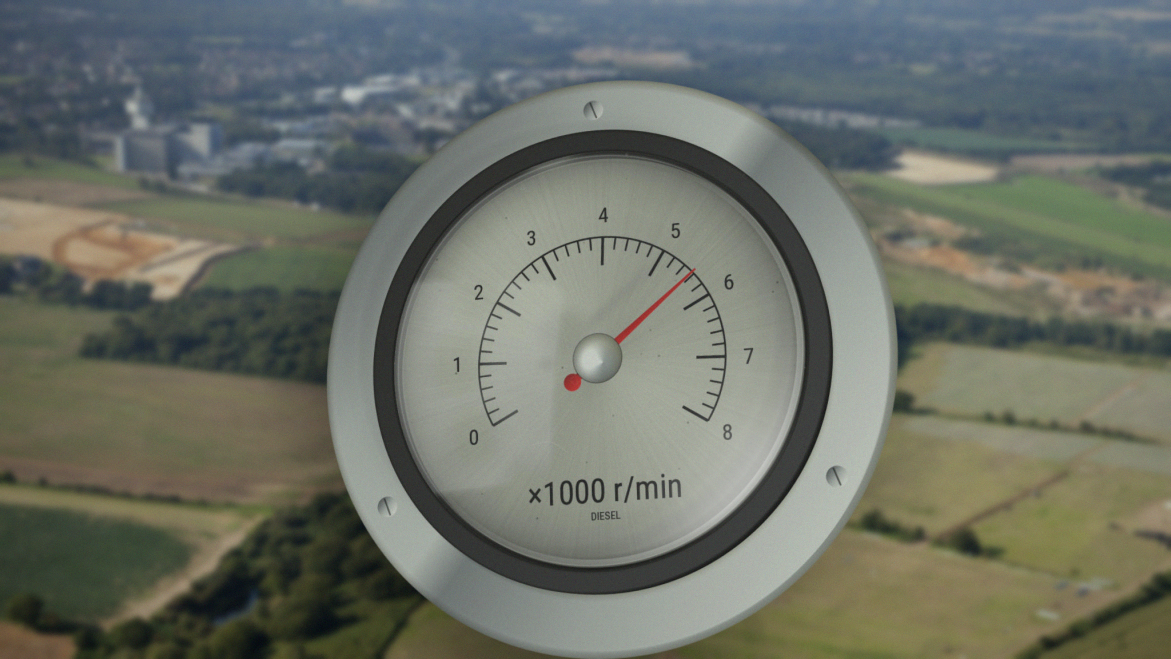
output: 5600 rpm
